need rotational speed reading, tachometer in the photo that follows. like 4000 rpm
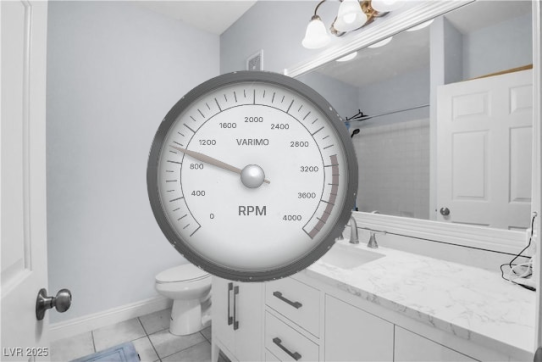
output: 950 rpm
